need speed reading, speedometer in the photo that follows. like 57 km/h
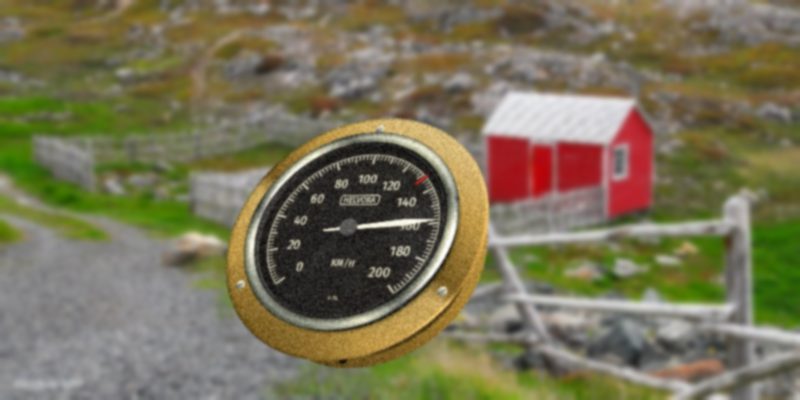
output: 160 km/h
